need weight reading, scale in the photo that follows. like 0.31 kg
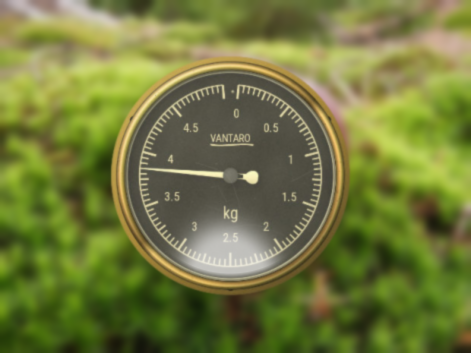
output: 3.85 kg
